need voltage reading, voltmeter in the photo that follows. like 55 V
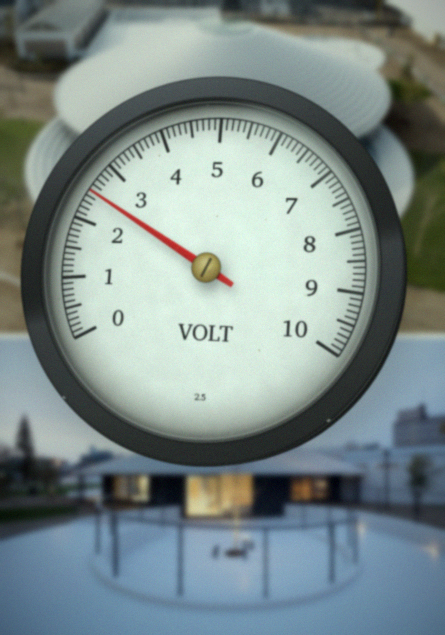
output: 2.5 V
